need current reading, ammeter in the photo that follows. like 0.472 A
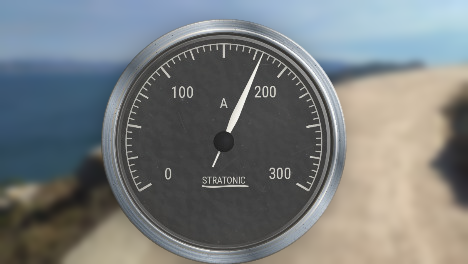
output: 180 A
